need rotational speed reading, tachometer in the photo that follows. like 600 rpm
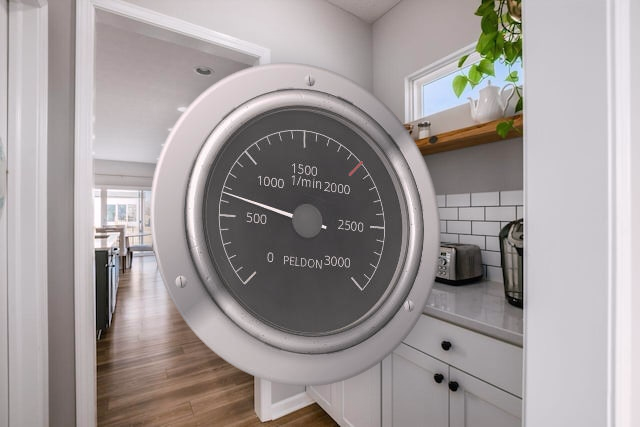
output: 650 rpm
